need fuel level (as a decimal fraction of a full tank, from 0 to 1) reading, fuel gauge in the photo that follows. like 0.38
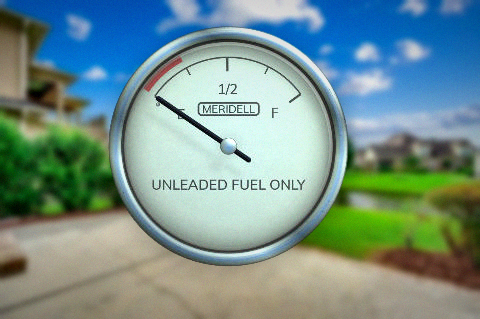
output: 0
